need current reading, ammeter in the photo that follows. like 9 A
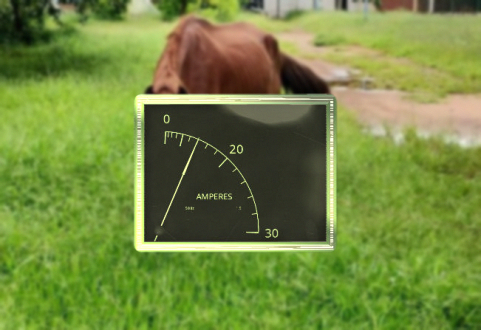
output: 14 A
